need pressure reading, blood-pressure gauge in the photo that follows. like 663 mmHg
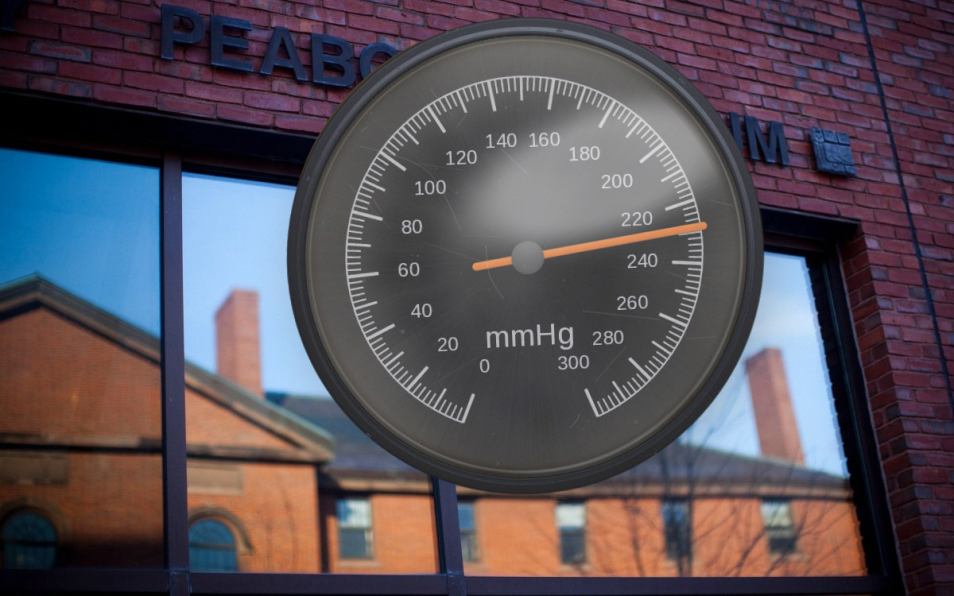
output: 228 mmHg
